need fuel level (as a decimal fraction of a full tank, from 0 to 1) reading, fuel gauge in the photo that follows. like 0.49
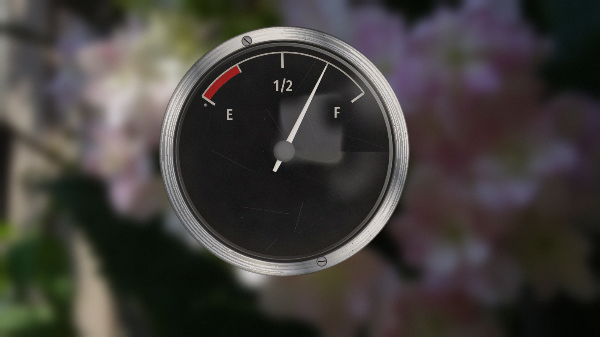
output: 0.75
